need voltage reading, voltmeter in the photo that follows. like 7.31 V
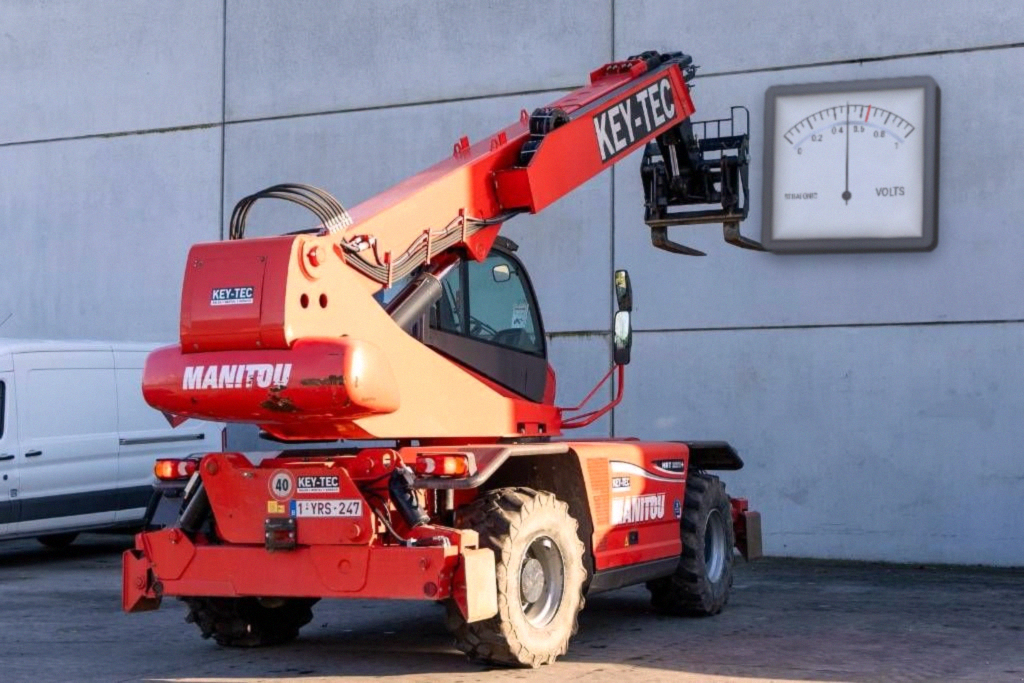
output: 0.5 V
